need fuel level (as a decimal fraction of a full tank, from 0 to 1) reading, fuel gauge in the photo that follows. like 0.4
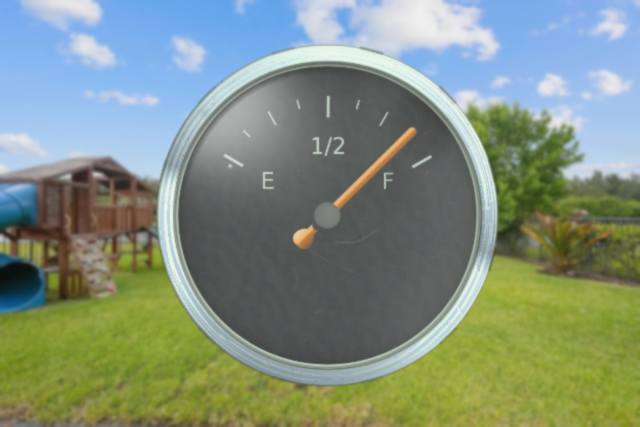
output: 0.875
